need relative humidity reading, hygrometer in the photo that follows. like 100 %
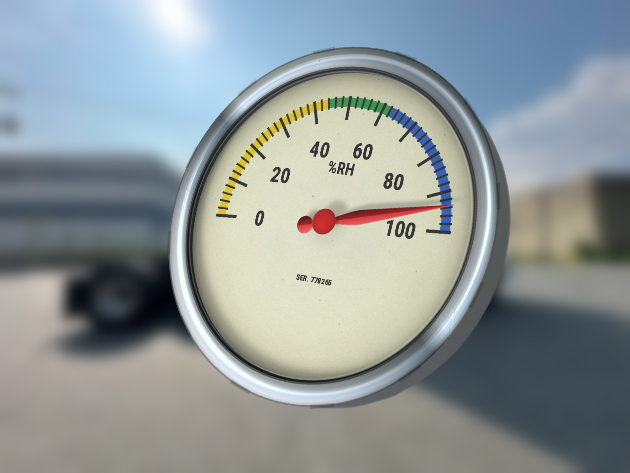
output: 94 %
